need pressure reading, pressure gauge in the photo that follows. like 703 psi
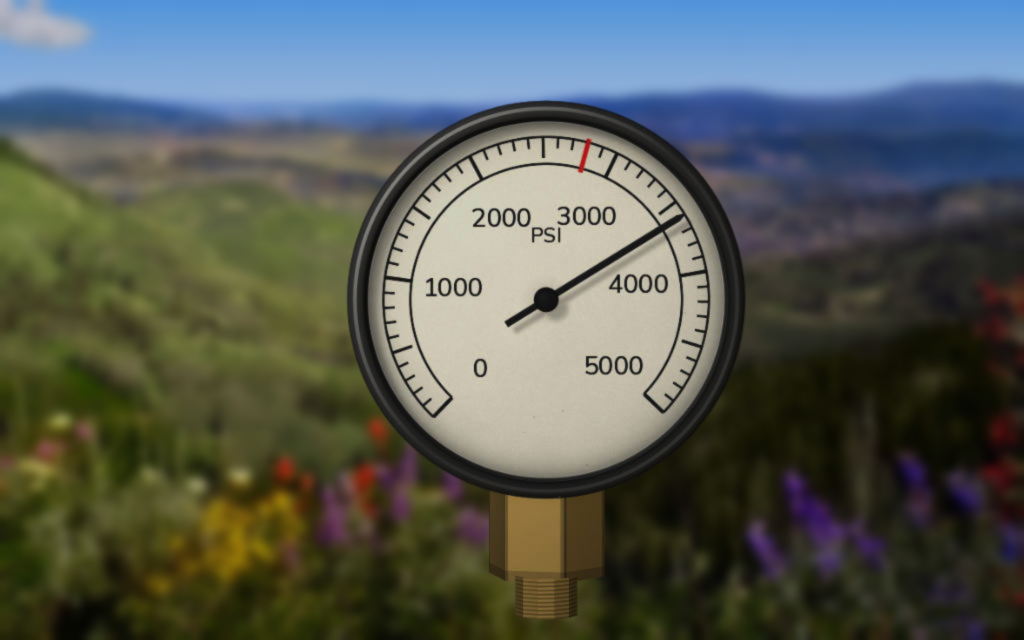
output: 3600 psi
